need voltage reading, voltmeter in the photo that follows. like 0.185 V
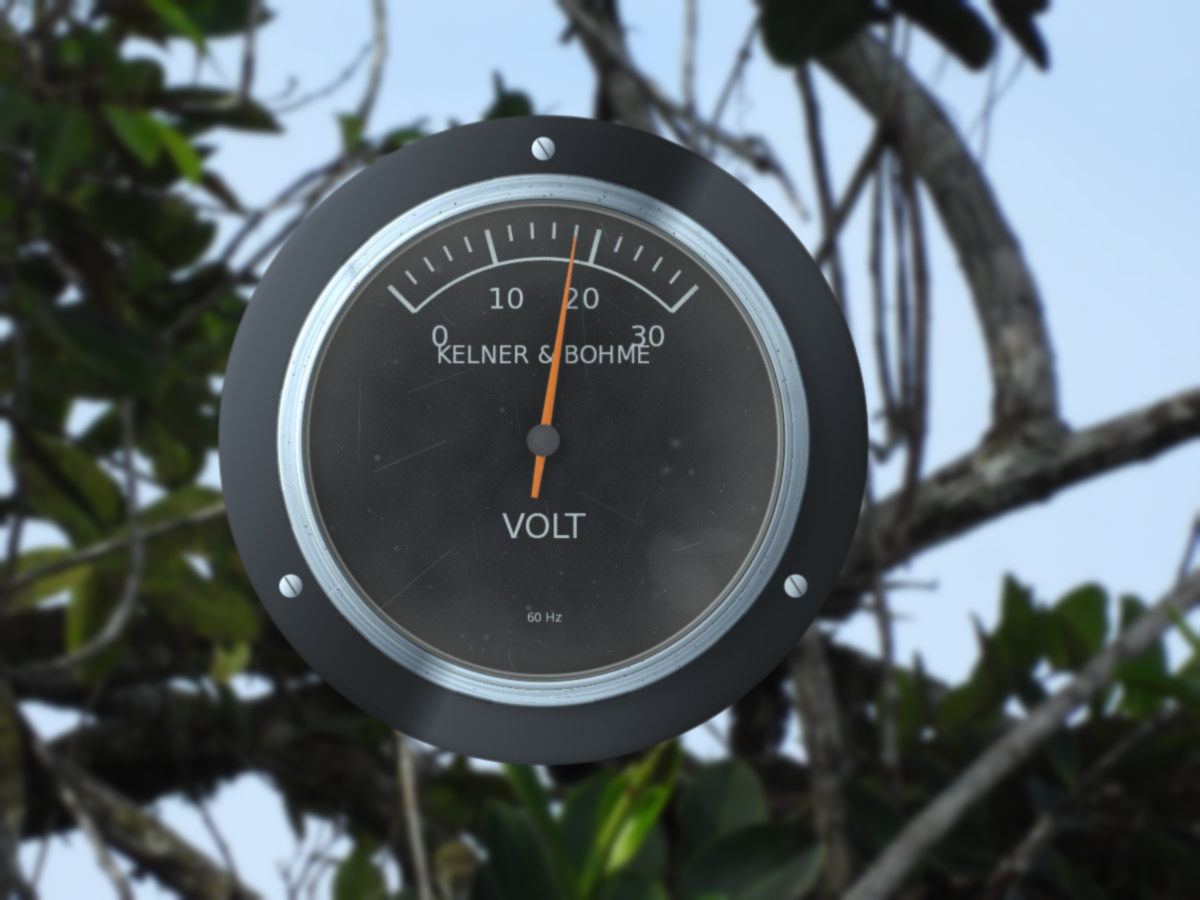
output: 18 V
